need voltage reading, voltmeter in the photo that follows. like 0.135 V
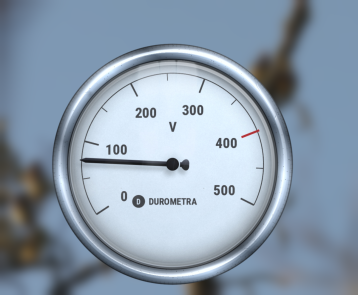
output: 75 V
